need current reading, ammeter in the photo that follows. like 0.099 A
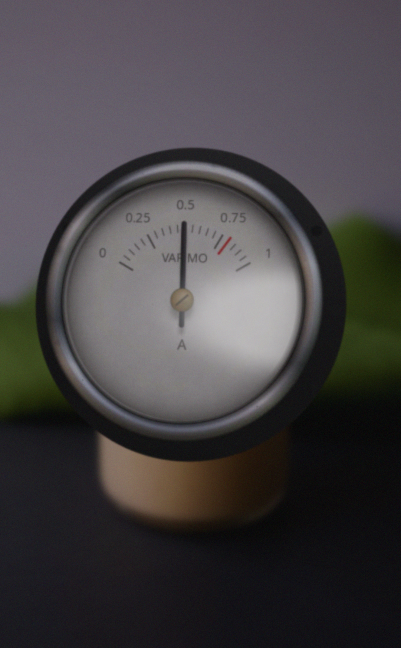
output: 0.5 A
